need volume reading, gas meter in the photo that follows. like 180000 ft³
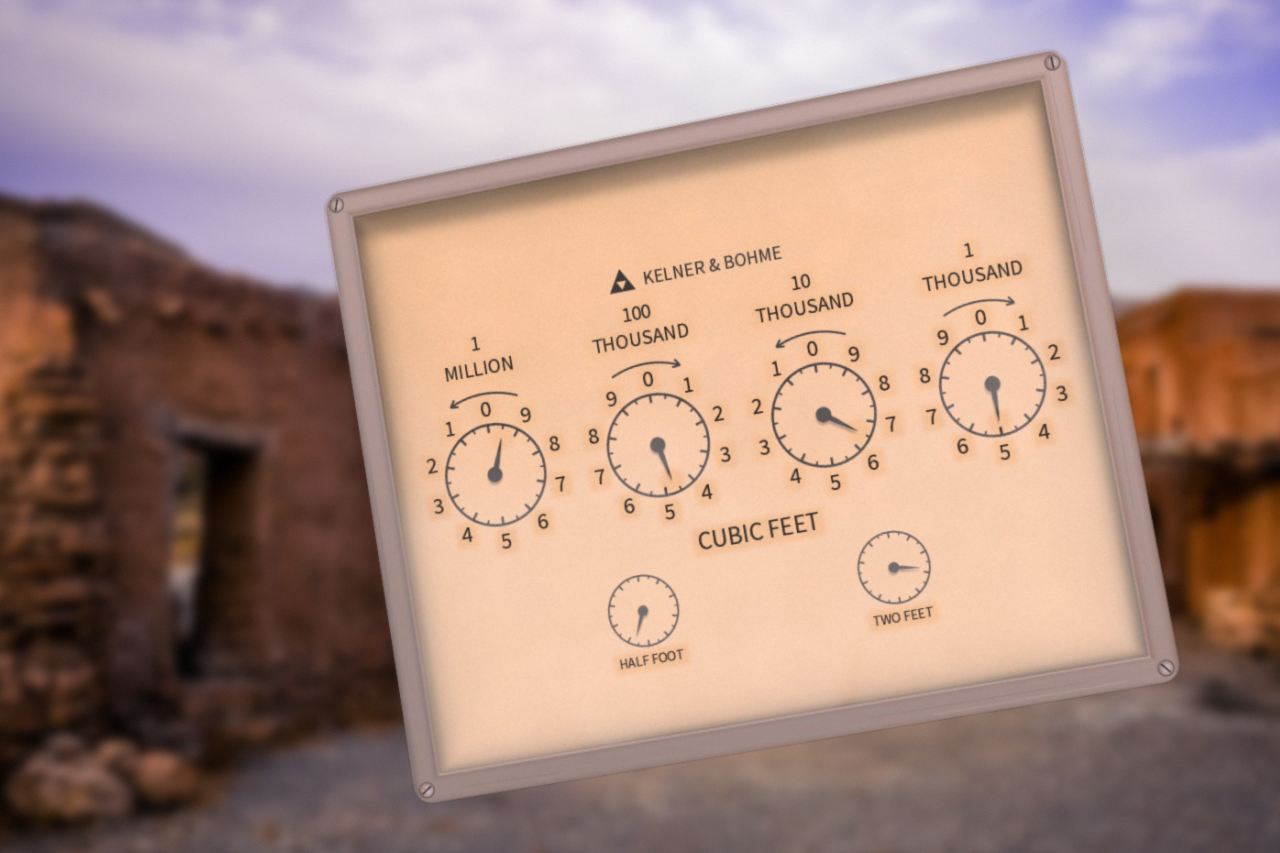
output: 946500 ft³
